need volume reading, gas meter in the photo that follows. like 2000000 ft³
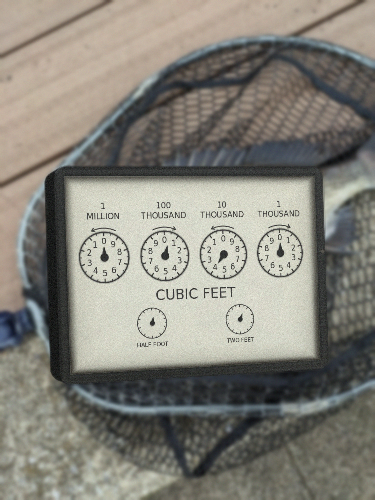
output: 4000 ft³
